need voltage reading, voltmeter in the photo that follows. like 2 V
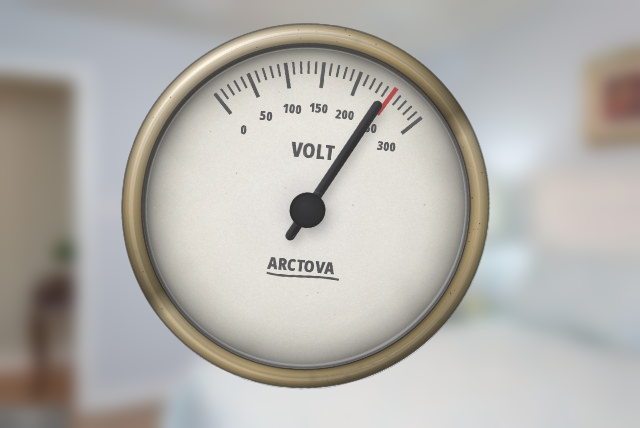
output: 240 V
